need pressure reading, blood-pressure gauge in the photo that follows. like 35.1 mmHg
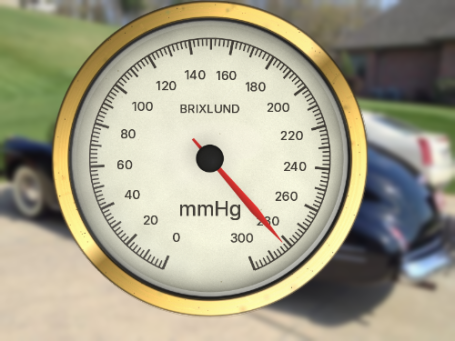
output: 282 mmHg
